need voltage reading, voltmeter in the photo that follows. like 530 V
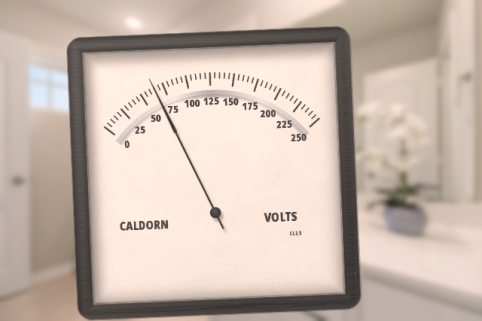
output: 65 V
